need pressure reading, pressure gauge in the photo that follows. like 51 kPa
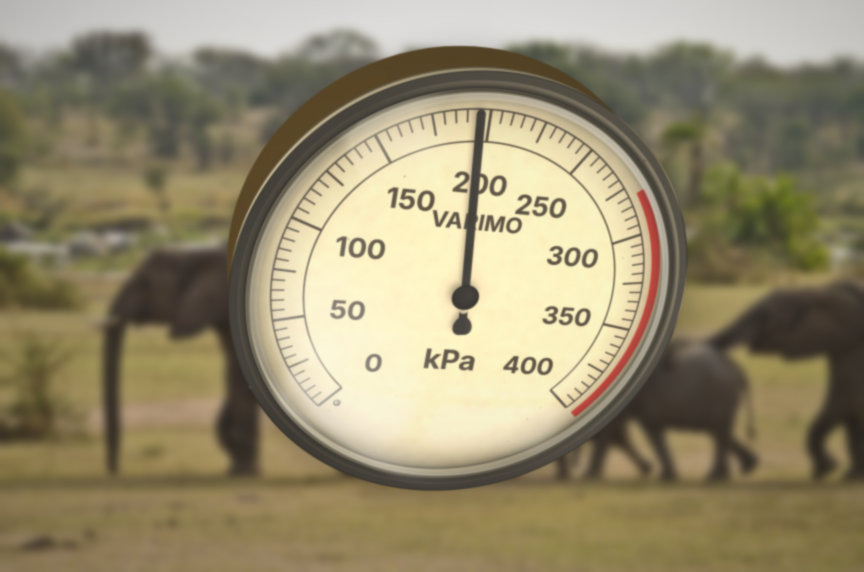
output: 195 kPa
